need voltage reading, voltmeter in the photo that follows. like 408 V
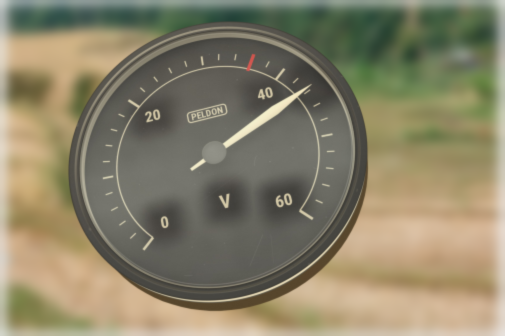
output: 44 V
